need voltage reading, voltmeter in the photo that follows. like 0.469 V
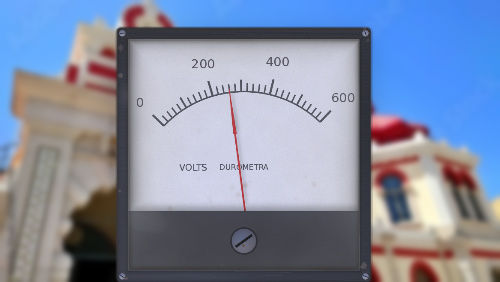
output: 260 V
